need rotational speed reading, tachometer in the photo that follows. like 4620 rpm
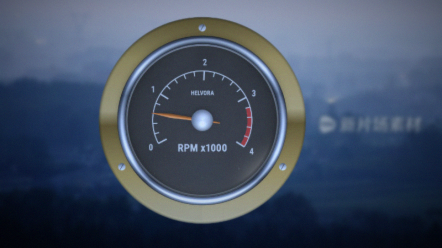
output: 600 rpm
